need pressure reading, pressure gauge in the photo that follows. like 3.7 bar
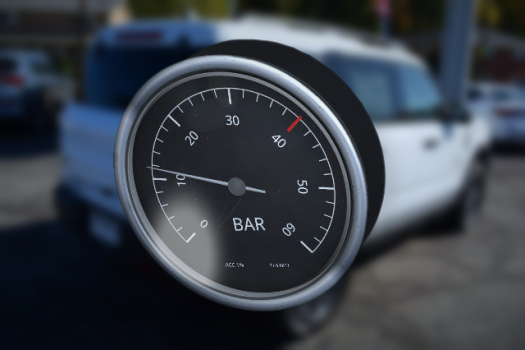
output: 12 bar
